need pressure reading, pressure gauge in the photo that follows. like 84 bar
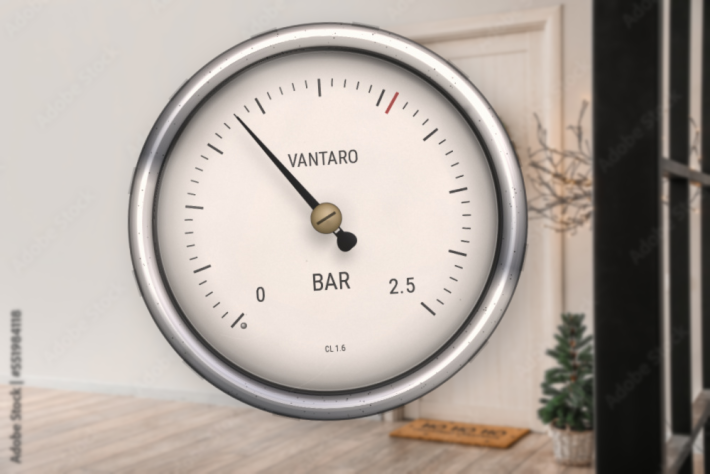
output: 0.9 bar
